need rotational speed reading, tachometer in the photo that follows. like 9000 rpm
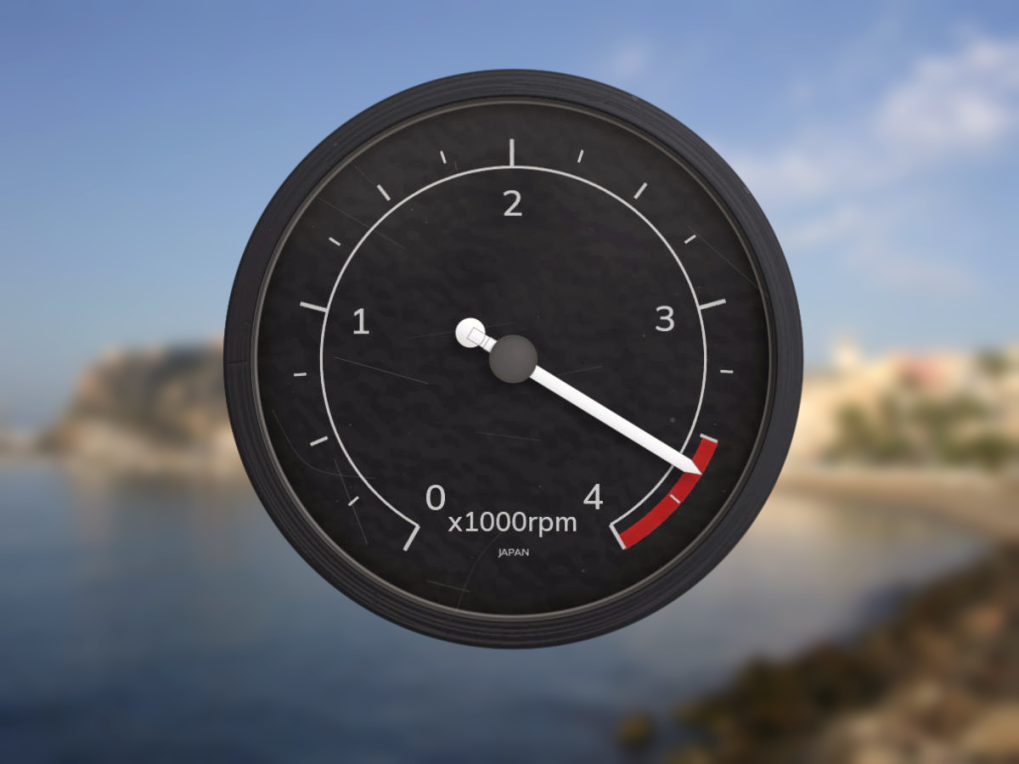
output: 3625 rpm
